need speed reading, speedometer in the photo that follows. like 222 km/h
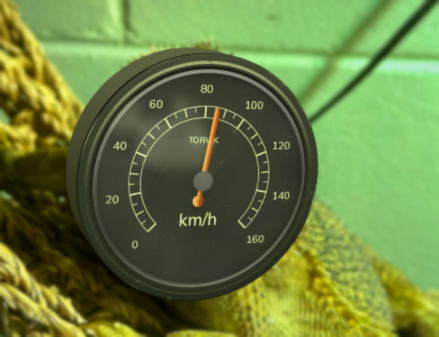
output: 85 km/h
